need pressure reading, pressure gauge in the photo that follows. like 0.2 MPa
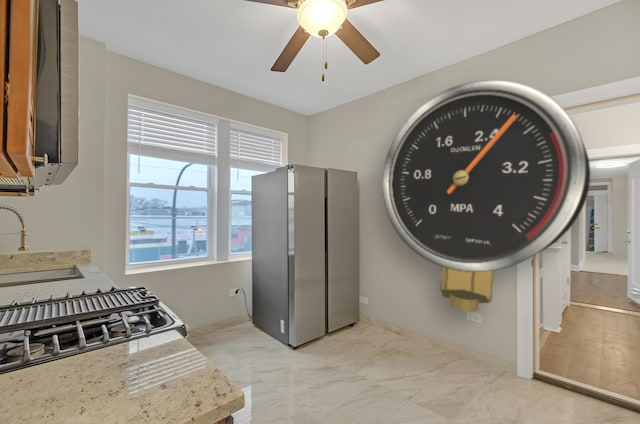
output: 2.6 MPa
